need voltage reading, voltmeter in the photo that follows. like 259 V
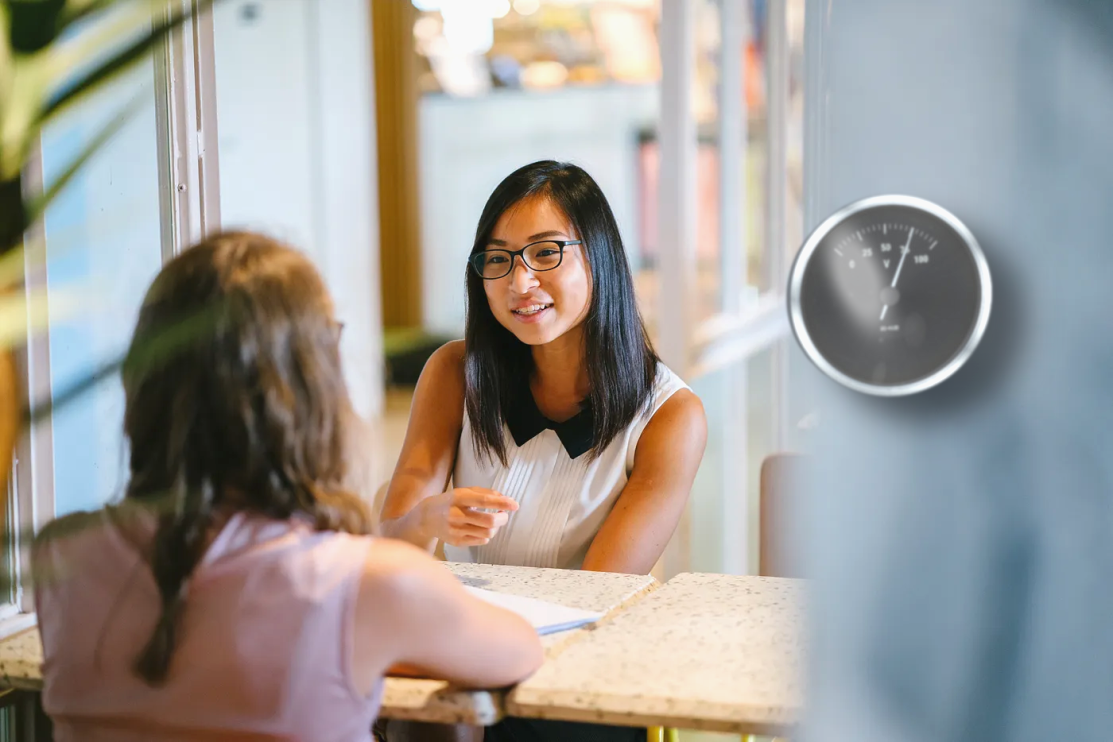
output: 75 V
